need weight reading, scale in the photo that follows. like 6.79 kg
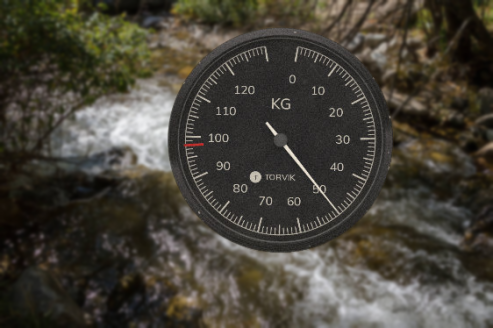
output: 50 kg
